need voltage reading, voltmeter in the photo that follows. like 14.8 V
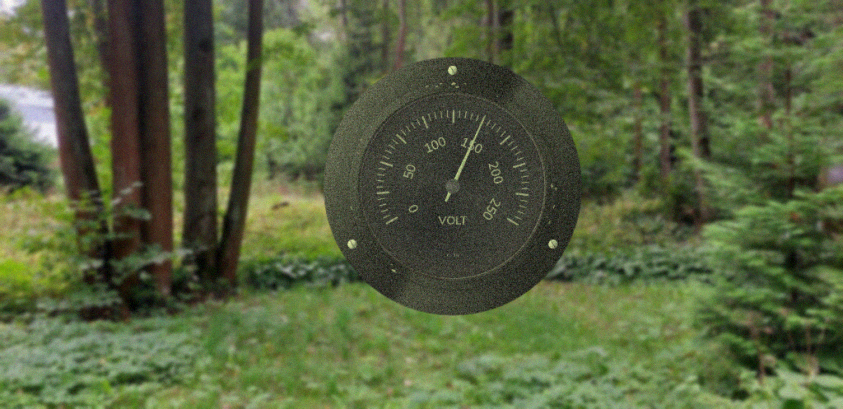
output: 150 V
